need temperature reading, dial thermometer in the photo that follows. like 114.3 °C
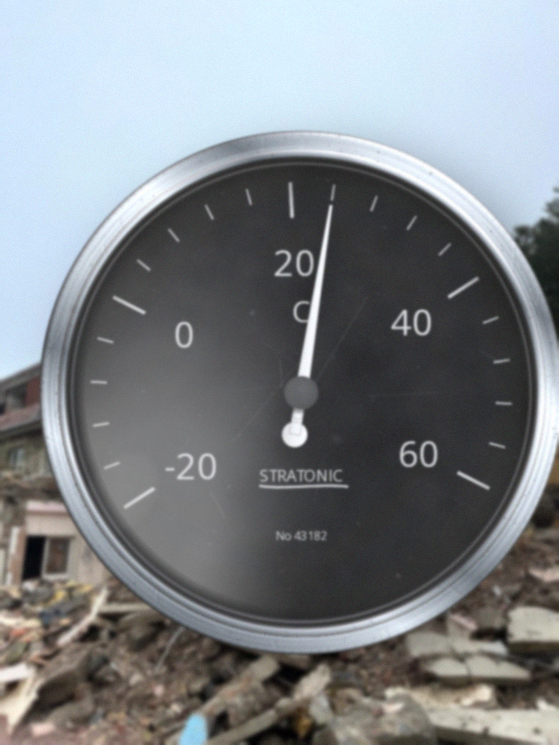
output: 24 °C
